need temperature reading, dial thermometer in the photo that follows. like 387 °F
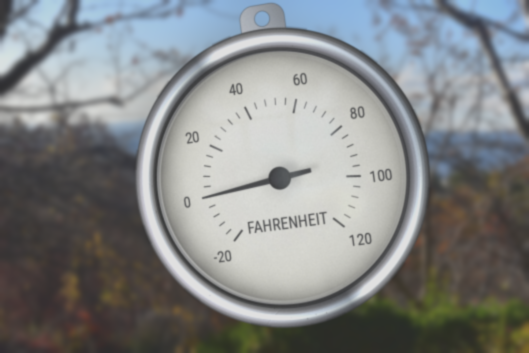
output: 0 °F
